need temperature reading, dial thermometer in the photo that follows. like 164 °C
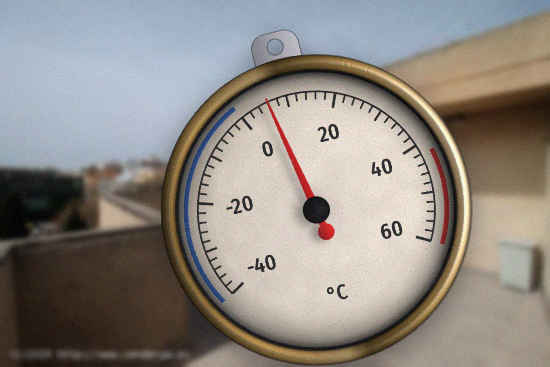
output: 6 °C
